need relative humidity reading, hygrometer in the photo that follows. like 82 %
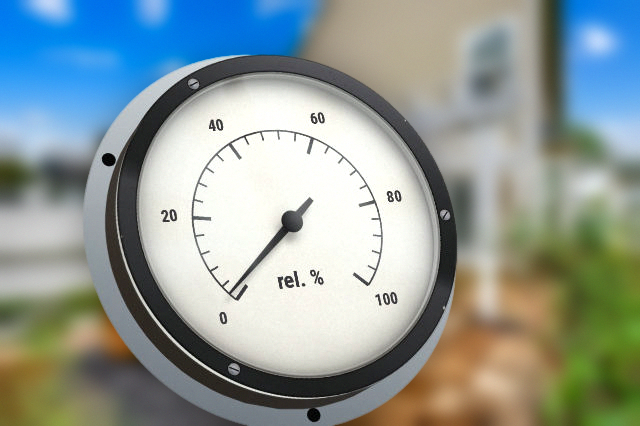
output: 2 %
